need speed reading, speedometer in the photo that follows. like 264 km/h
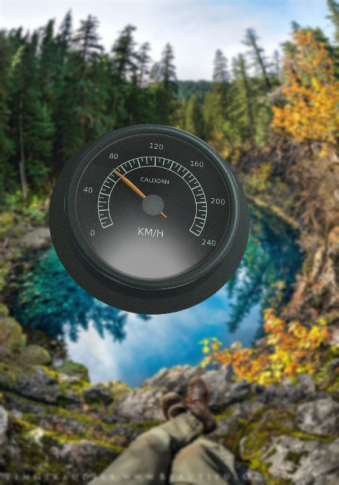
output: 70 km/h
